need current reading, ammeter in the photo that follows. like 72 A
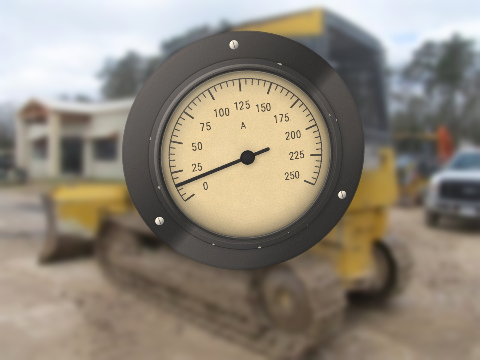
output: 15 A
